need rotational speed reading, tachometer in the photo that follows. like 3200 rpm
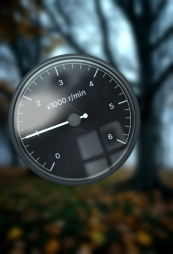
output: 1000 rpm
